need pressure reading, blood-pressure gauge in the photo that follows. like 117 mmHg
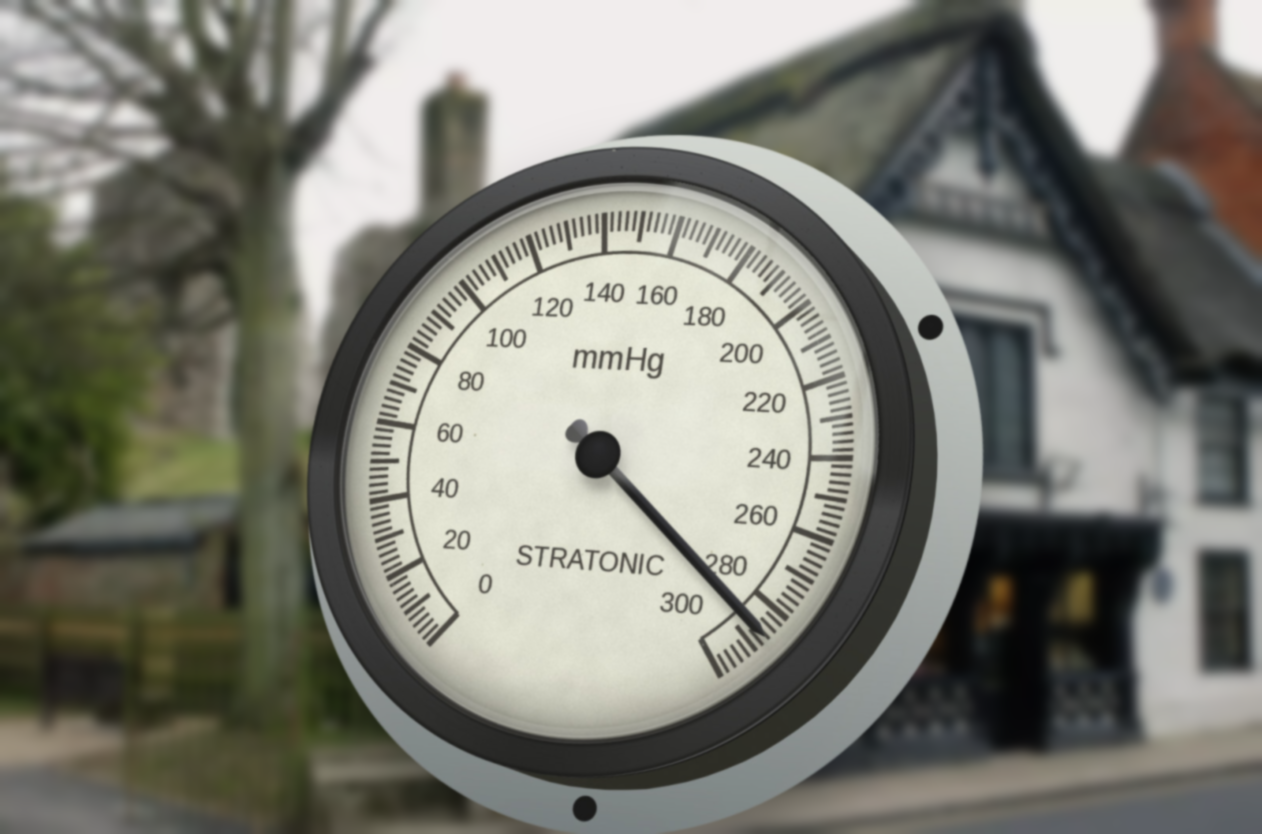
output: 286 mmHg
